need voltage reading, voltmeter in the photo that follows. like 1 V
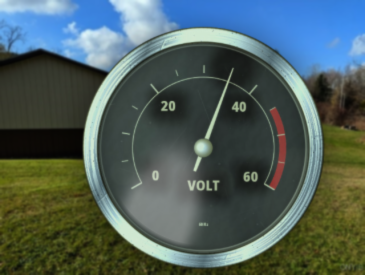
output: 35 V
